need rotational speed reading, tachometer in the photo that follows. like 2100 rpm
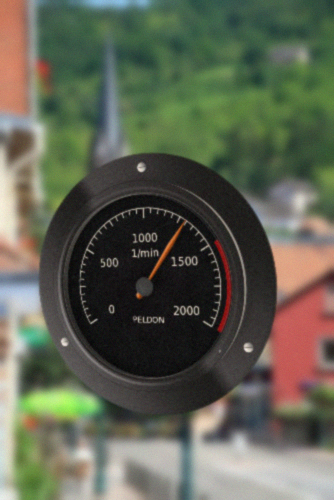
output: 1300 rpm
